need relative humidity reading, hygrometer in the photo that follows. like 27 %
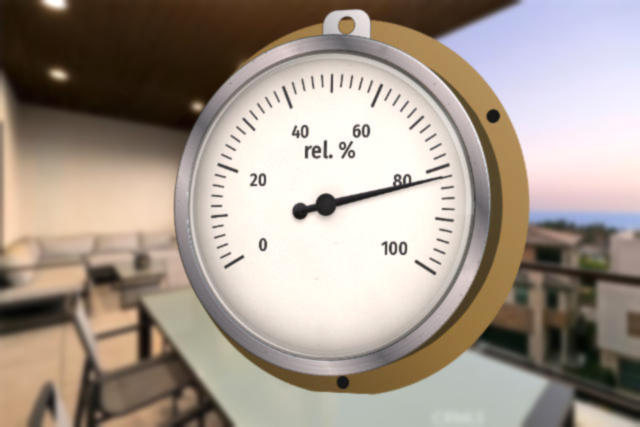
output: 82 %
